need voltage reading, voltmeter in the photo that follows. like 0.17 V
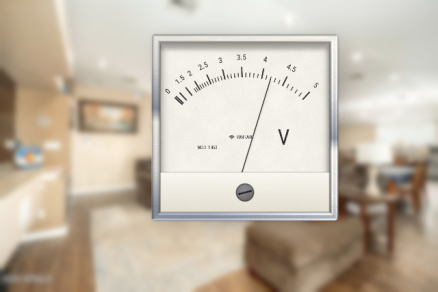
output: 4.2 V
